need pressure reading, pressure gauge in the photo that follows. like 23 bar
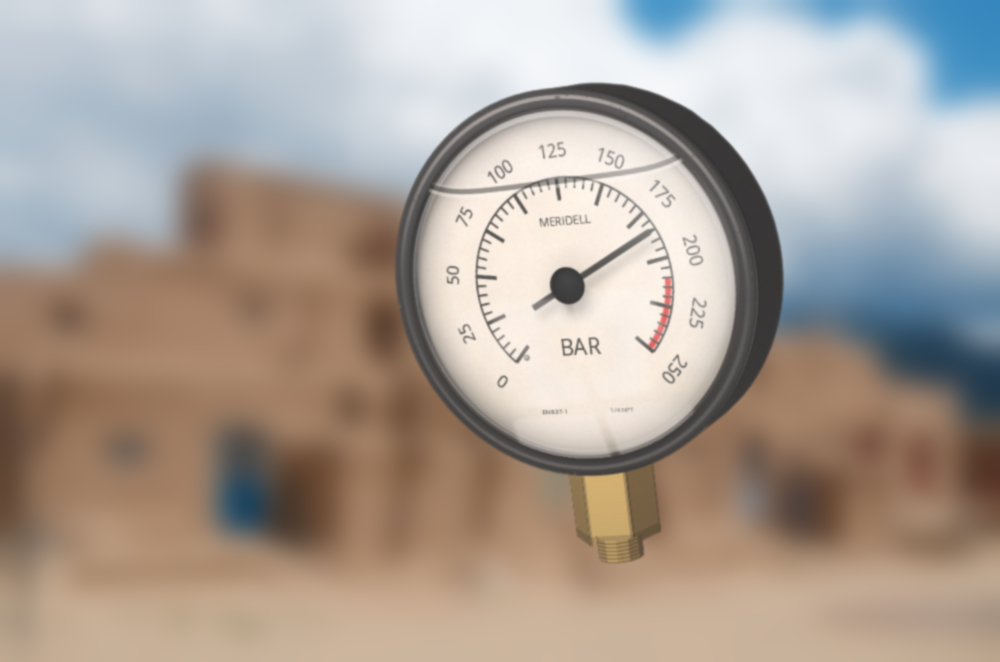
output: 185 bar
